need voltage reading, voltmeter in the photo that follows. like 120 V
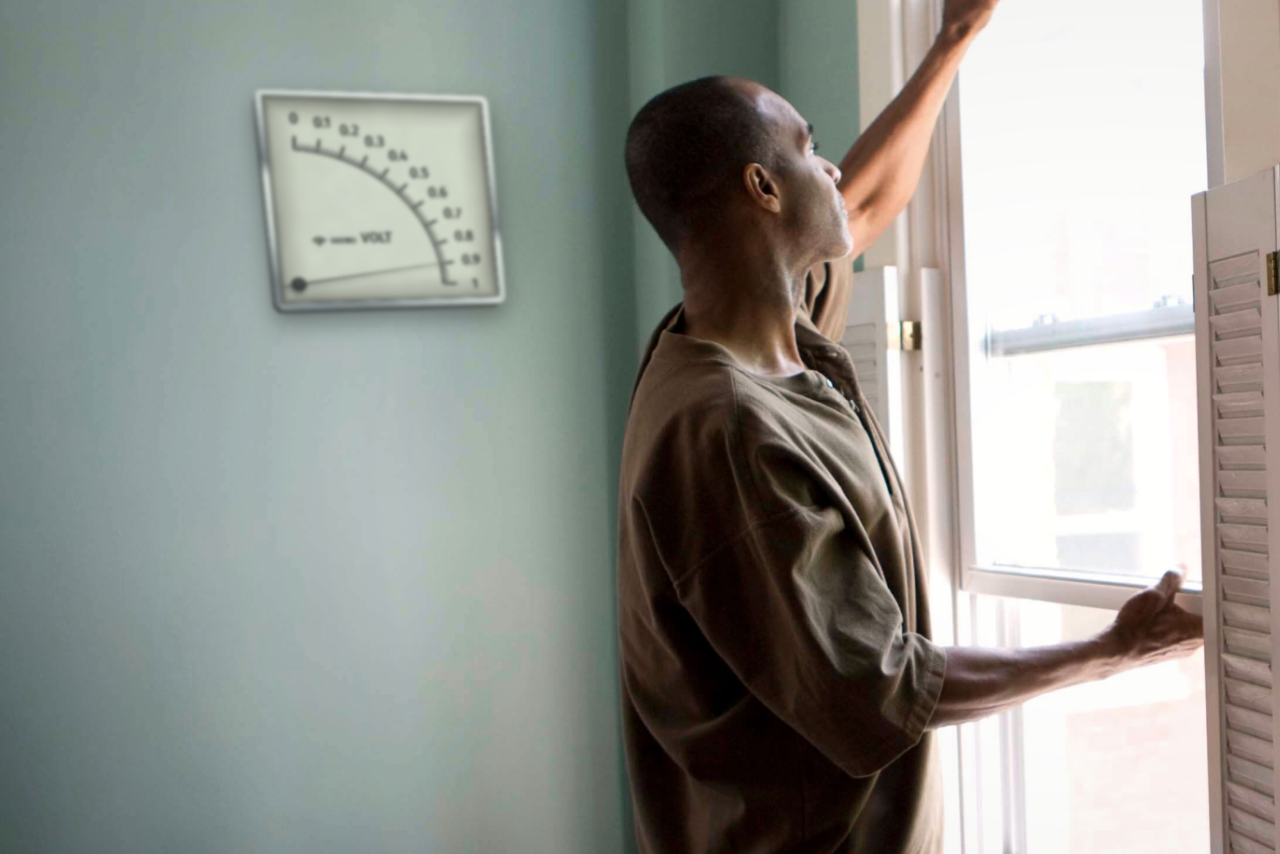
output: 0.9 V
